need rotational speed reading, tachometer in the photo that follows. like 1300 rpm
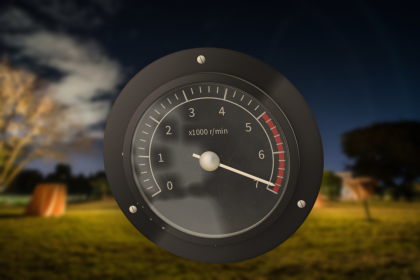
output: 6800 rpm
